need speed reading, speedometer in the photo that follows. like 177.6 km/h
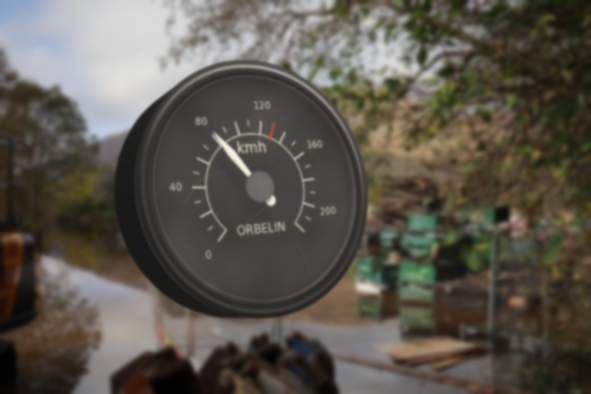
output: 80 km/h
